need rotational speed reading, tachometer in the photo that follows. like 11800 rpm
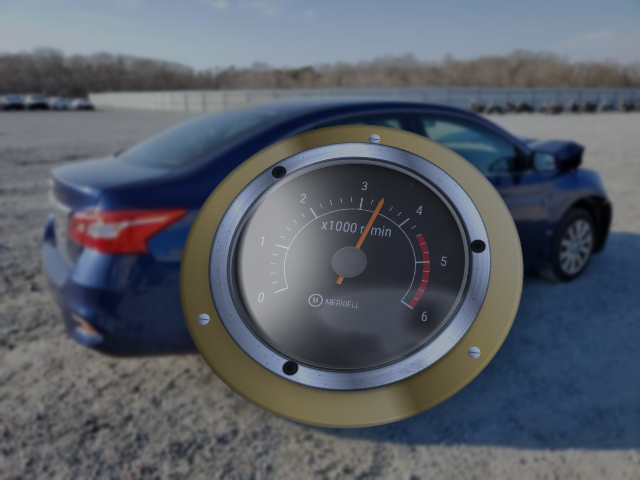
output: 3400 rpm
